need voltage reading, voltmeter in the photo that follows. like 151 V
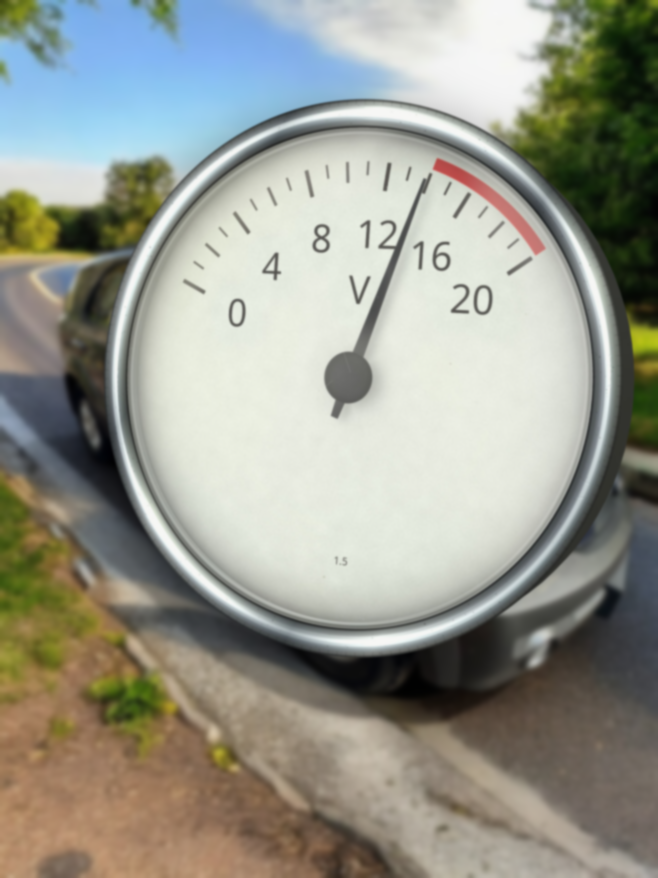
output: 14 V
